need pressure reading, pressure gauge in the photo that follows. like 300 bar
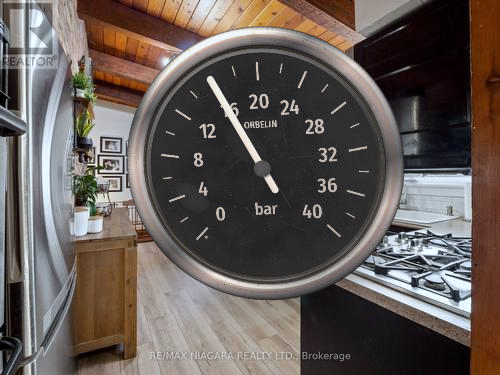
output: 16 bar
